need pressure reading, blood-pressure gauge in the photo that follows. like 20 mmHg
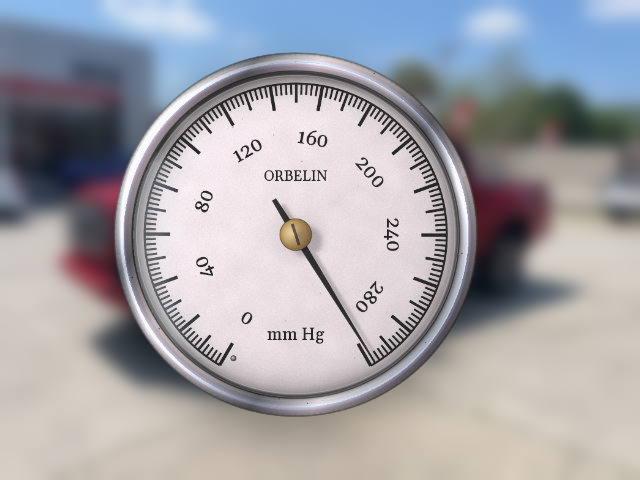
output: 298 mmHg
